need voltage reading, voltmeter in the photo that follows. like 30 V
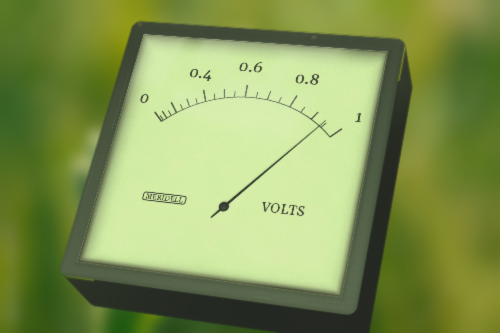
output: 0.95 V
